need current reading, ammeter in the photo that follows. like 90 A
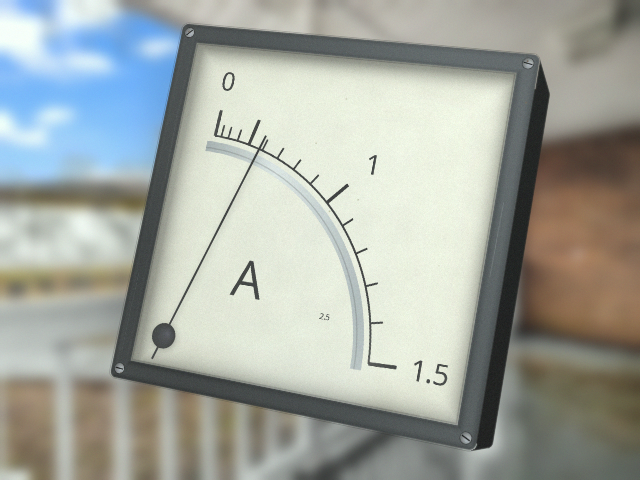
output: 0.6 A
